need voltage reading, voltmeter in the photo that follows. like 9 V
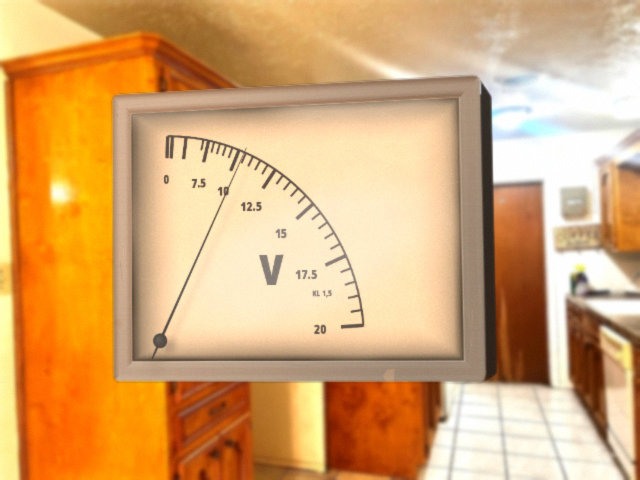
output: 10.5 V
